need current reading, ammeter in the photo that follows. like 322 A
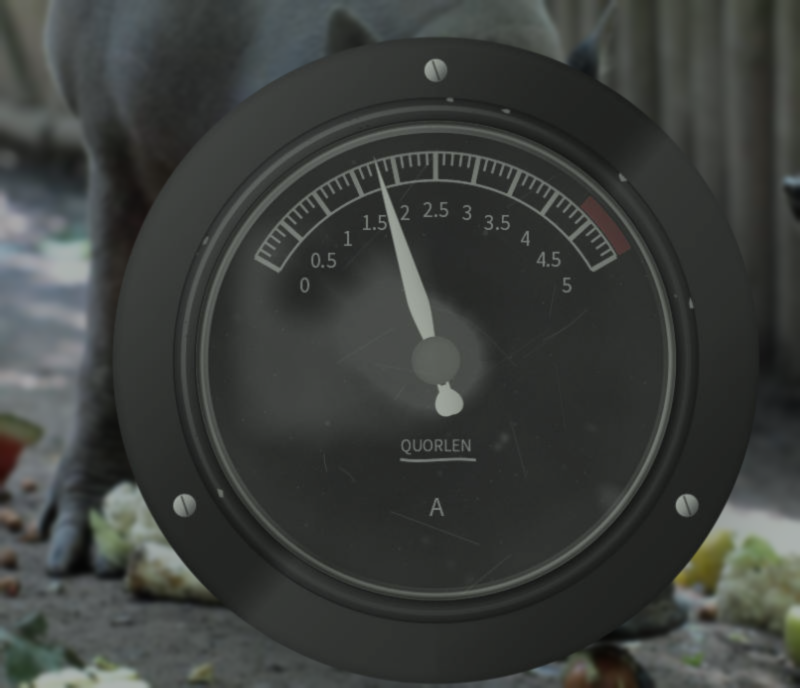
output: 1.8 A
